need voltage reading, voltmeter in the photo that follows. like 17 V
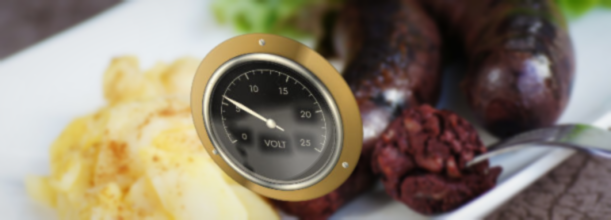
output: 6 V
